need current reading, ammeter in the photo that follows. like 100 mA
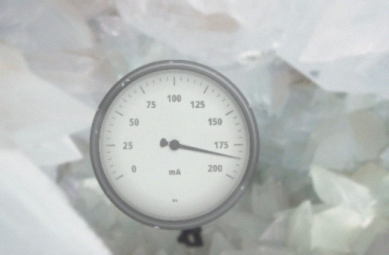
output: 185 mA
